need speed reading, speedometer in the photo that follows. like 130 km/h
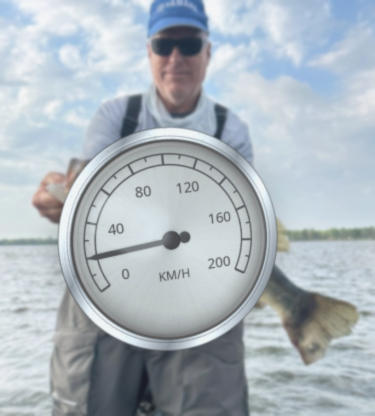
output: 20 km/h
